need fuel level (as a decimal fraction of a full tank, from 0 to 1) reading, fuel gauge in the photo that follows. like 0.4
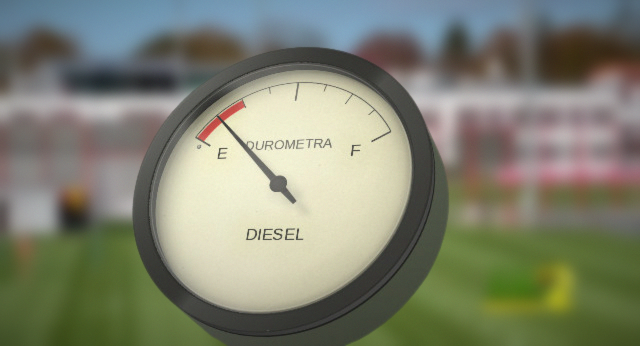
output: 0.125
